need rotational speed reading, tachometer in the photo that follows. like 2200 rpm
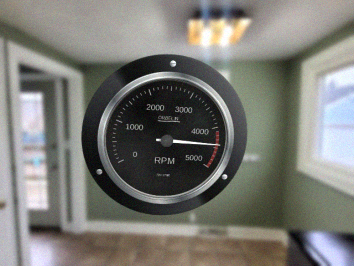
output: 4400 rpm
